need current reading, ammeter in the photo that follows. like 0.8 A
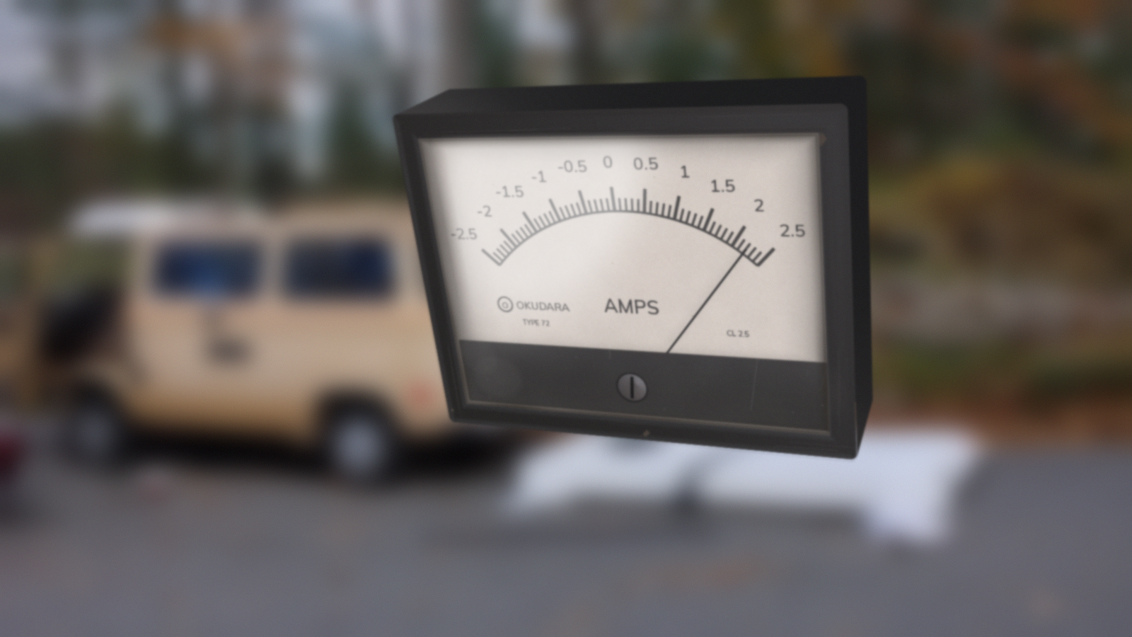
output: 2.2 A
